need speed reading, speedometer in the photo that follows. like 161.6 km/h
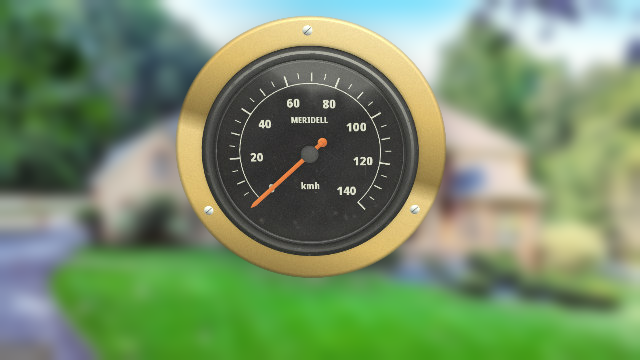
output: 0 km/h
